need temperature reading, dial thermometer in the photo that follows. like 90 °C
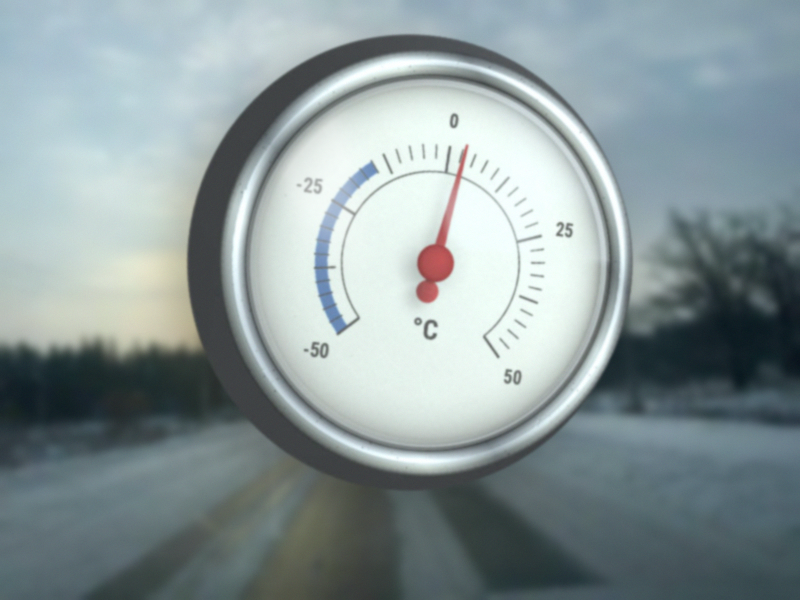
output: 2.5 °C
